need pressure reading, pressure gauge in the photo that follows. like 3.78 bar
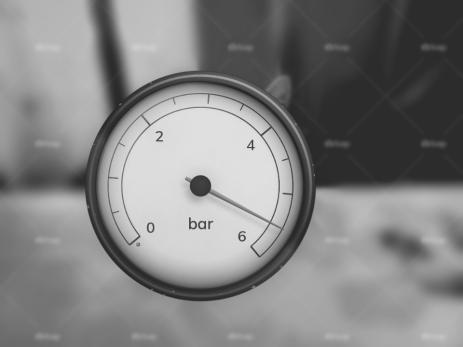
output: 5.5 bar
